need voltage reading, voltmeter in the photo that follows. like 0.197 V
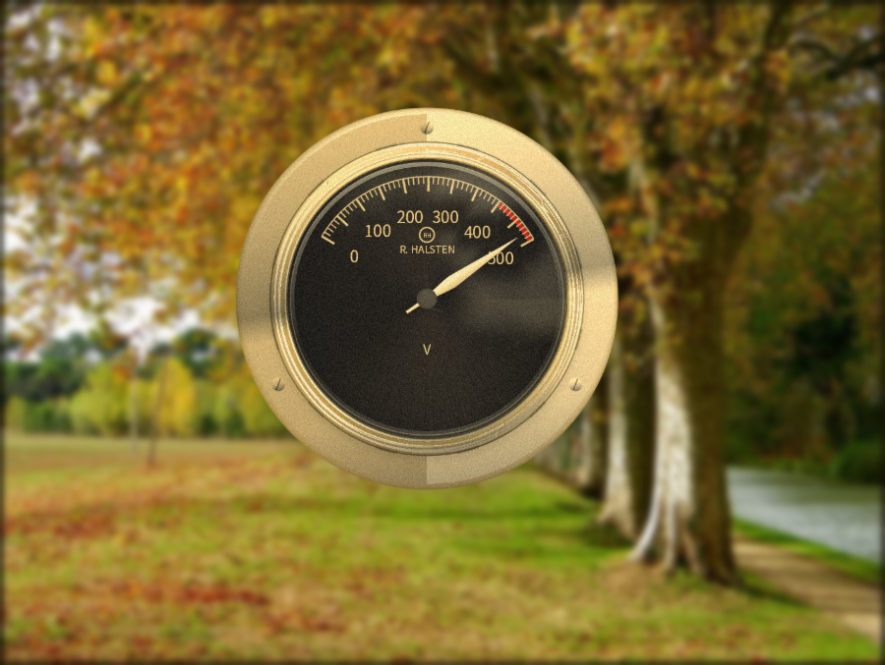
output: 480 V
